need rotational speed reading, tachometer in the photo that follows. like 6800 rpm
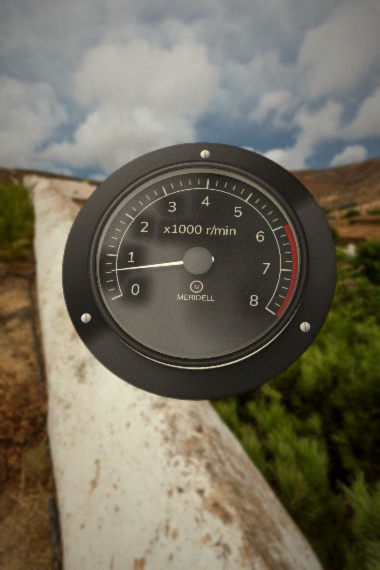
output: 600 rpm
